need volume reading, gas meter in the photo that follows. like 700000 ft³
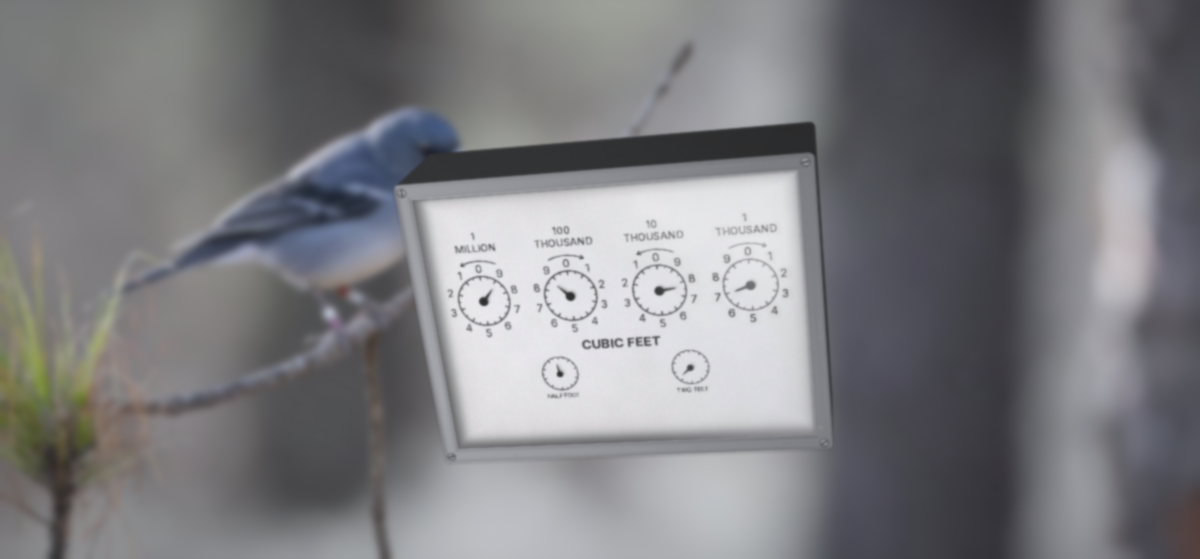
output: 887700 ft³
